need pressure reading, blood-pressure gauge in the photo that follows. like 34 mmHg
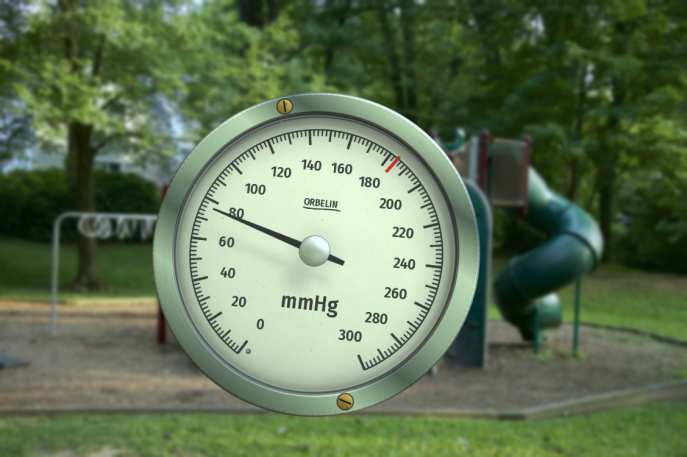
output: 76 mmHg
